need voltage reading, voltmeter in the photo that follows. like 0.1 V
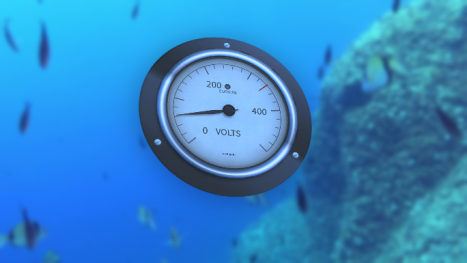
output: 60 V
